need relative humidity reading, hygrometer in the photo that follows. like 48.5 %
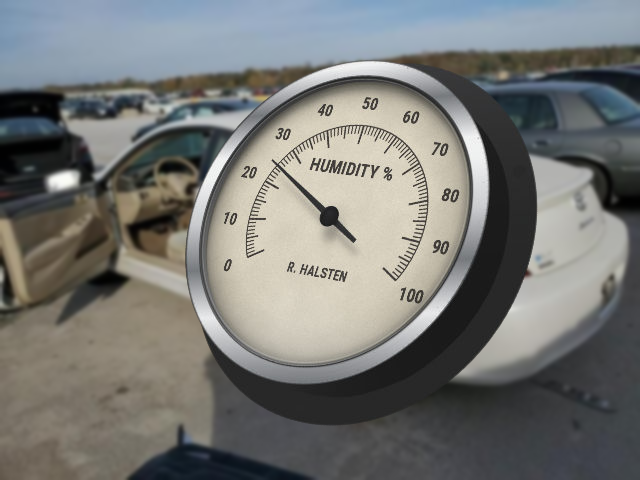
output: 25 %
